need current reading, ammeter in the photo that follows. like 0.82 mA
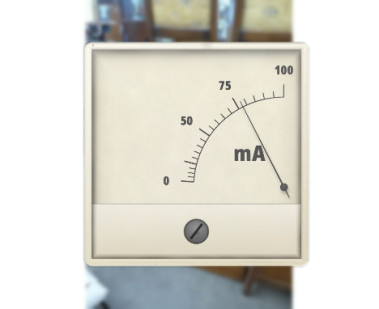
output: 77.5 mA
